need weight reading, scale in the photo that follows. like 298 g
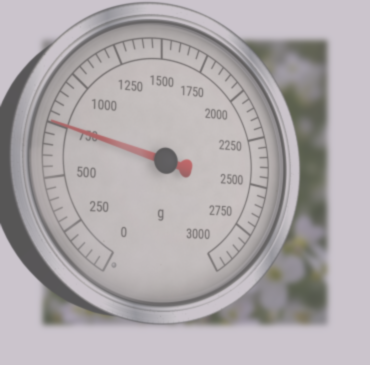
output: 750 g
